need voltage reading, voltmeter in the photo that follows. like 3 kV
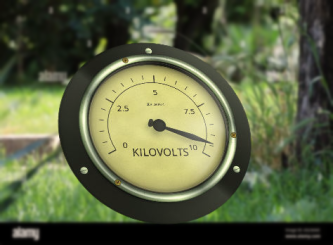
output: 9.5 kV
